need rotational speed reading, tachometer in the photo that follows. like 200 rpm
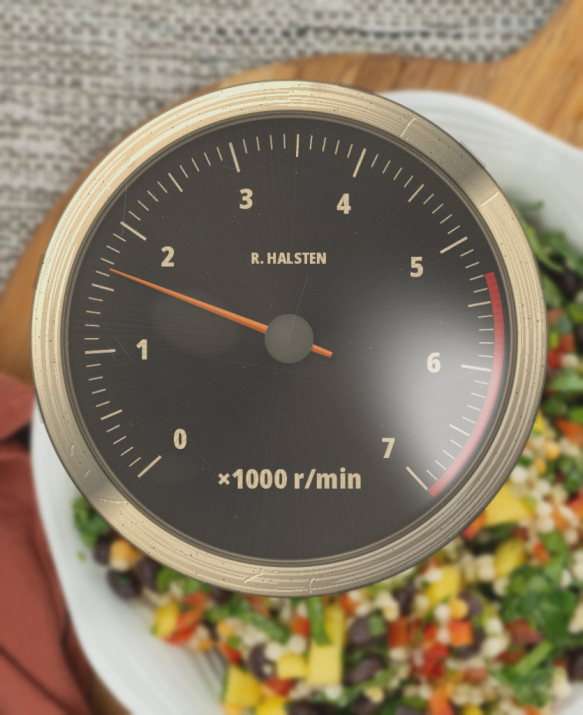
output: 1650 rpm
